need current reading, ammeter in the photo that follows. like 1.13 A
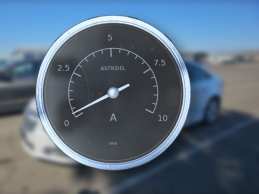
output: 0.25 A
